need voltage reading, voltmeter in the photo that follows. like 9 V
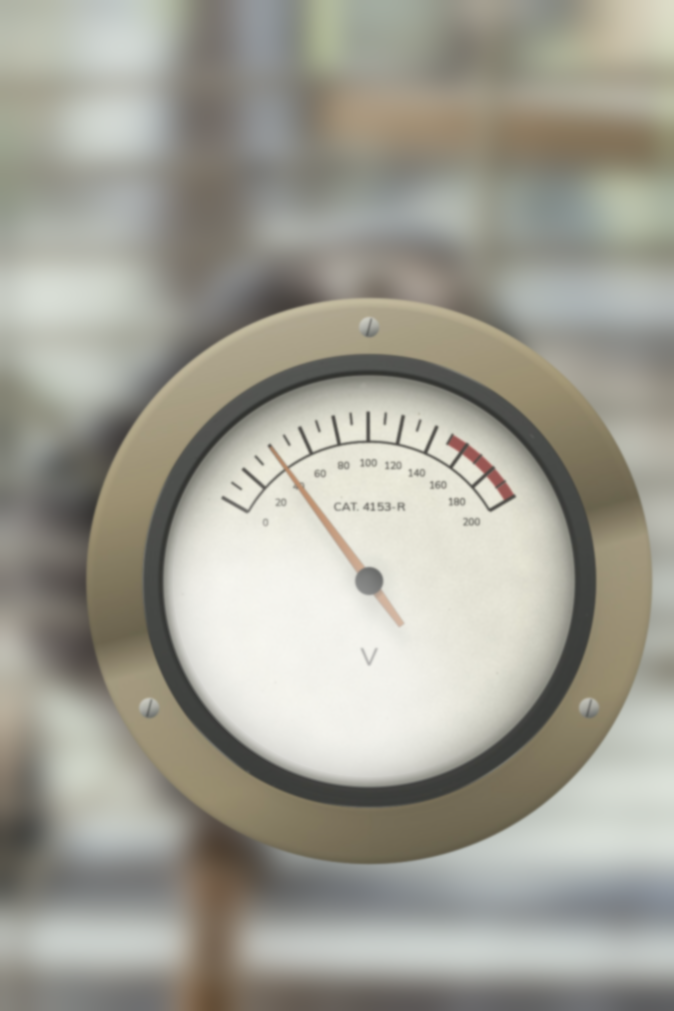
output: 40 V
